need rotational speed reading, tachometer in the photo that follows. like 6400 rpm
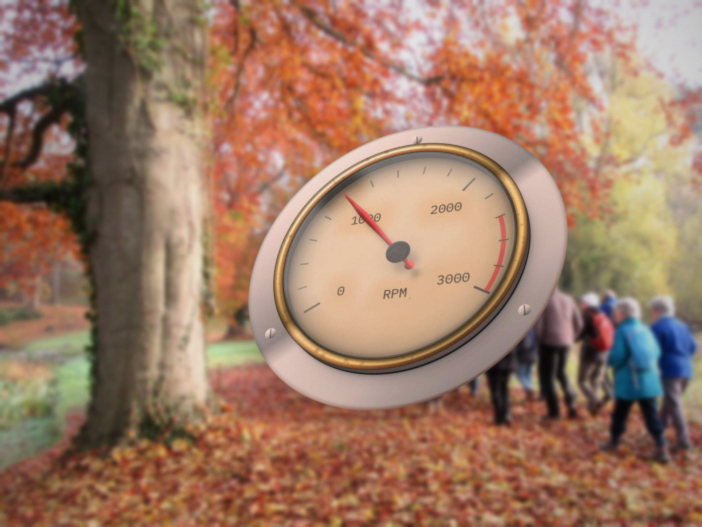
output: 1000 rpm
